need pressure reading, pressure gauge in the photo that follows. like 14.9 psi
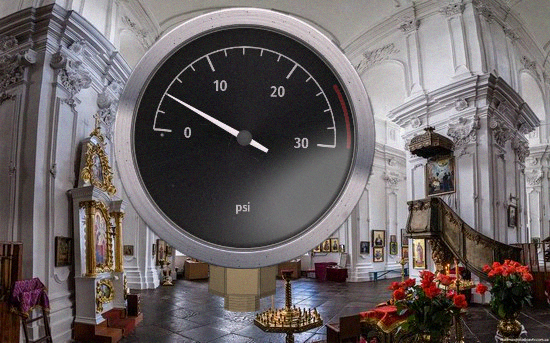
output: 4 psi
